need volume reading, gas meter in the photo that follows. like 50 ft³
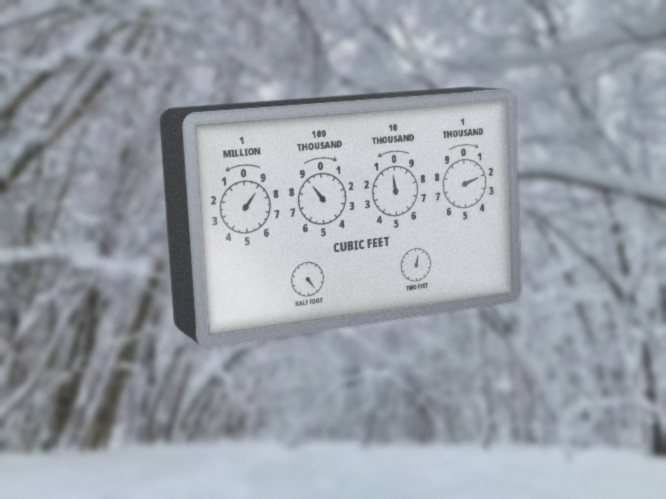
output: 890200 ft³
